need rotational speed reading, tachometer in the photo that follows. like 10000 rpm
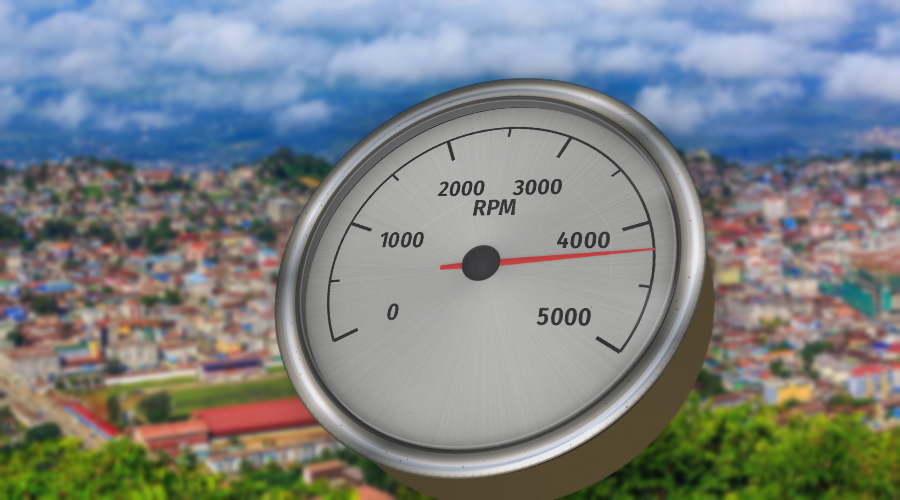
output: 4250 rpm
